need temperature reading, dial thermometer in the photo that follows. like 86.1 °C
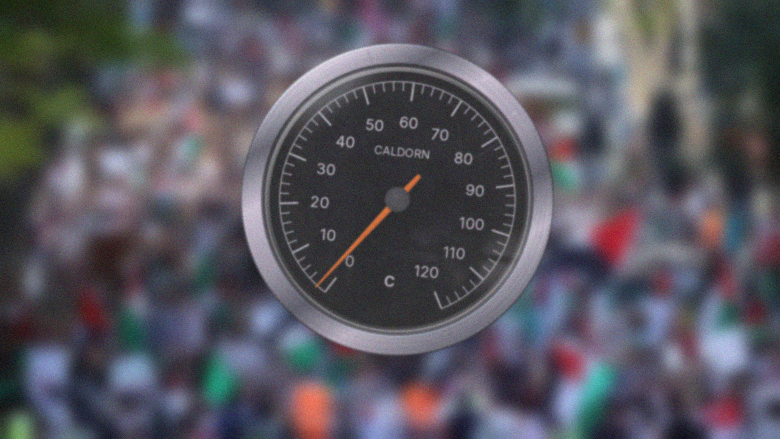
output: 2 °C
